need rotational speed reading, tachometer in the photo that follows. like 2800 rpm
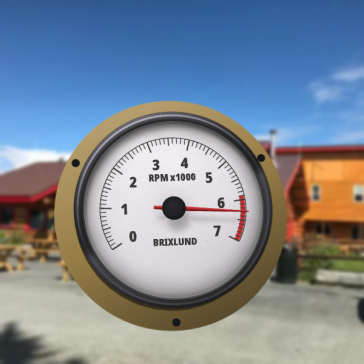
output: 6300 rpm
